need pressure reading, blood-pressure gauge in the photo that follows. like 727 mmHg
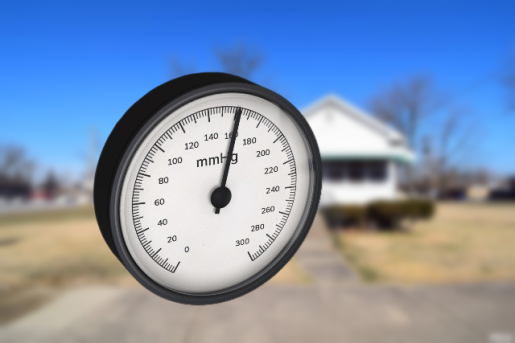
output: 160 mmHg
